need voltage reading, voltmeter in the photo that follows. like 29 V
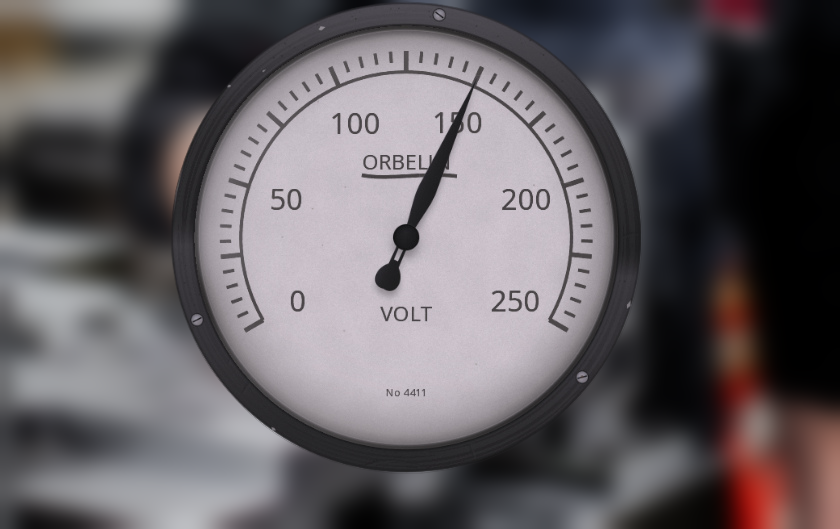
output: 150 V
